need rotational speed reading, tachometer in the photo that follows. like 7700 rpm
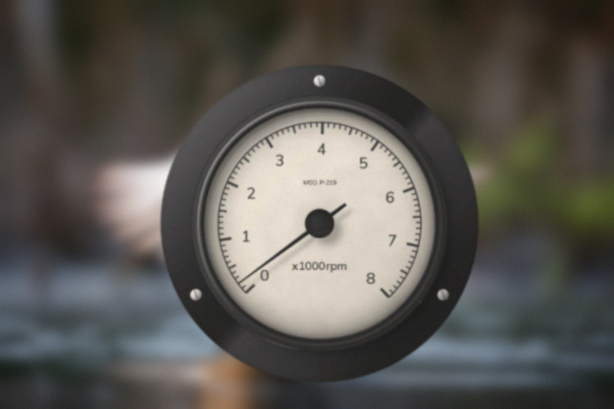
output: 200 rpm
